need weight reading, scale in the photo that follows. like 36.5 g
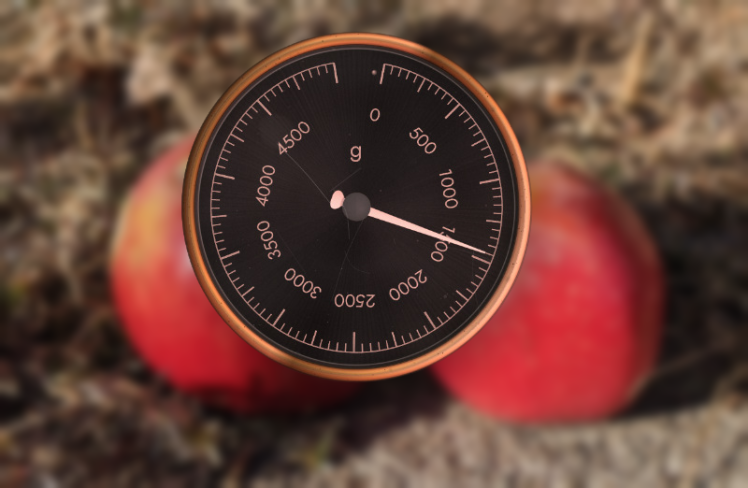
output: 1450 g
